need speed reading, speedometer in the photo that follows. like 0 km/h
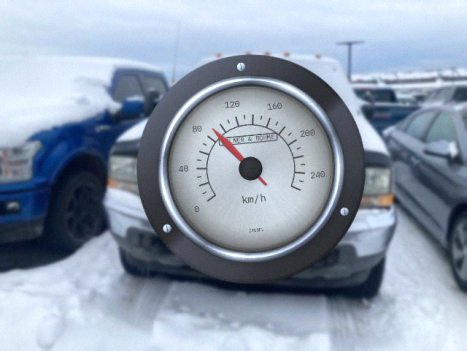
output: 90 km/h
